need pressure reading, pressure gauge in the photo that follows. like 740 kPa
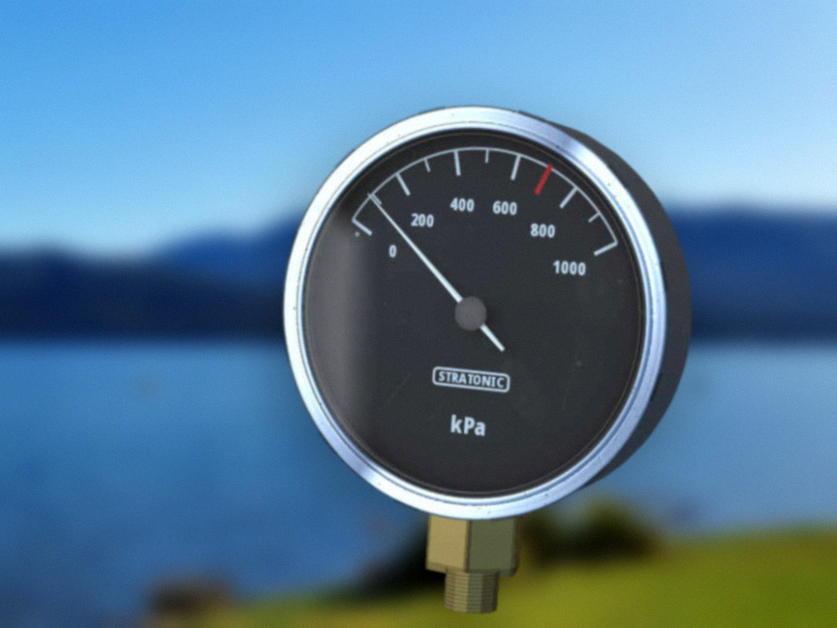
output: 100 kPa
